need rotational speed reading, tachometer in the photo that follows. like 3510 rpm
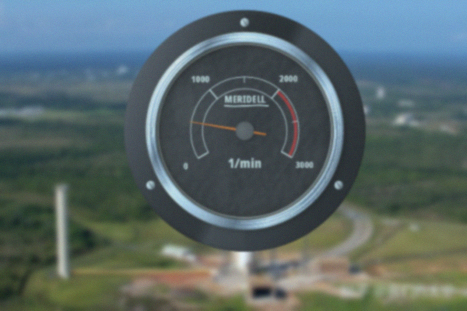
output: 500 rpm
